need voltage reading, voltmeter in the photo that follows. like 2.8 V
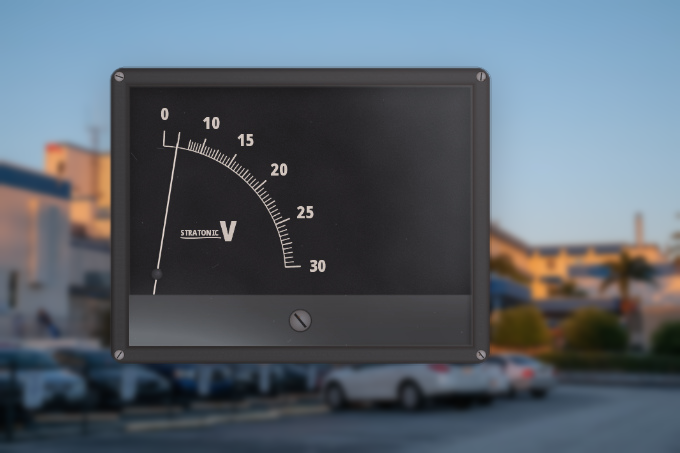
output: 5 V
